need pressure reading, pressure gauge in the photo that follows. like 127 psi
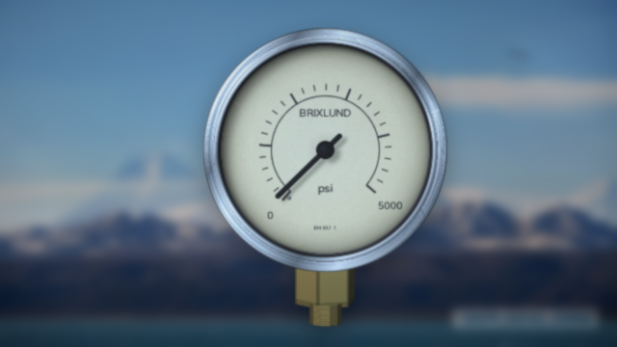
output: 100 psi
